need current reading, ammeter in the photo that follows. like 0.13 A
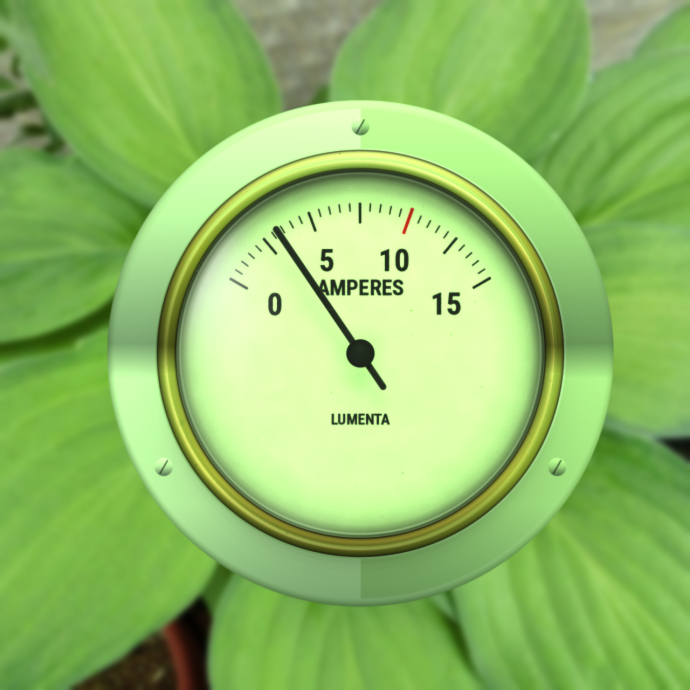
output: 3.25 A
